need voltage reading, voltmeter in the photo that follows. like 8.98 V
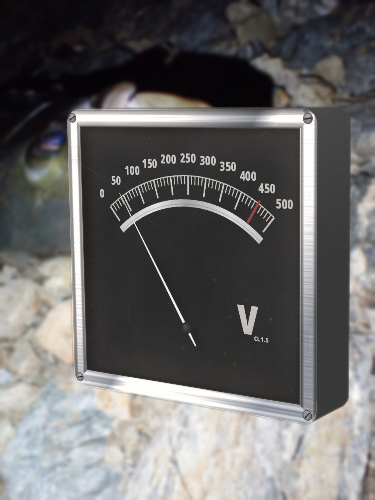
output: 50 V
